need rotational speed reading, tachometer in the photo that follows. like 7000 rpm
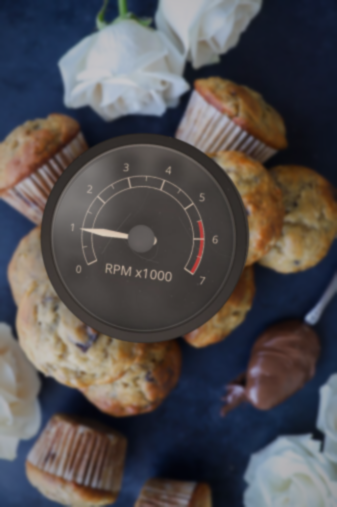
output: 1000 rpm
